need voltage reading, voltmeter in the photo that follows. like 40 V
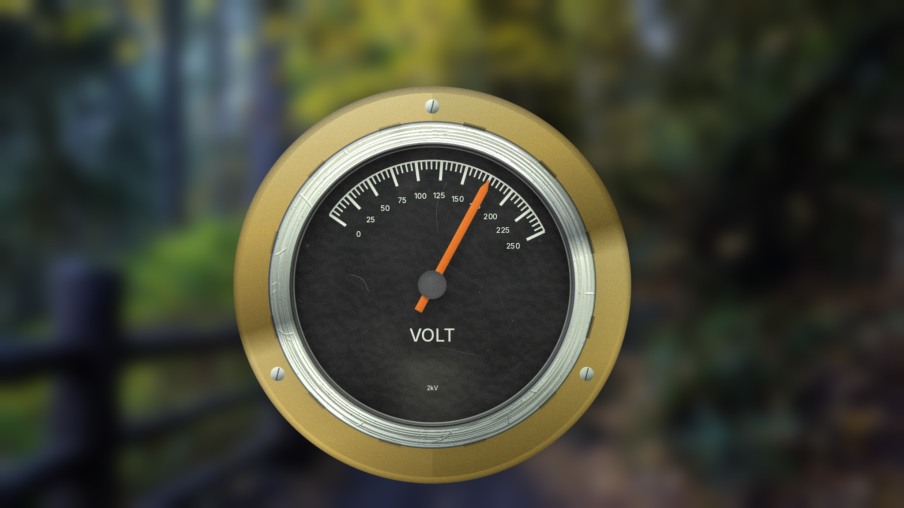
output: 175 V
